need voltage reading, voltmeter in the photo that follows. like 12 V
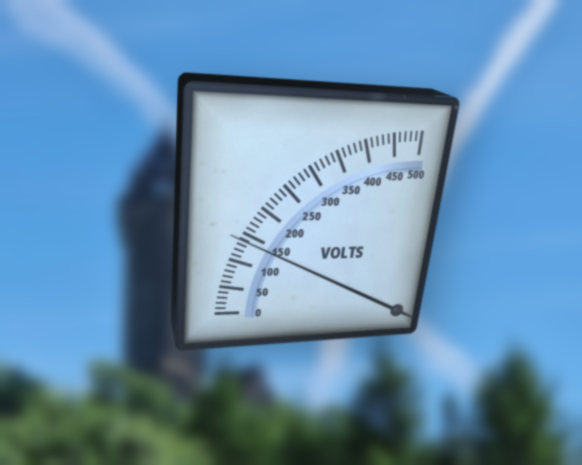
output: 140 V
